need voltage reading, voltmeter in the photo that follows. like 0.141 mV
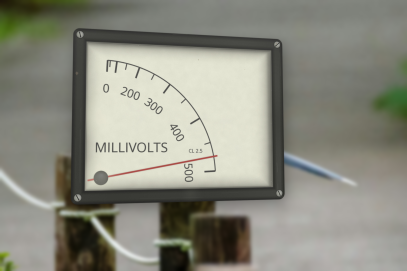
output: 475 mV
